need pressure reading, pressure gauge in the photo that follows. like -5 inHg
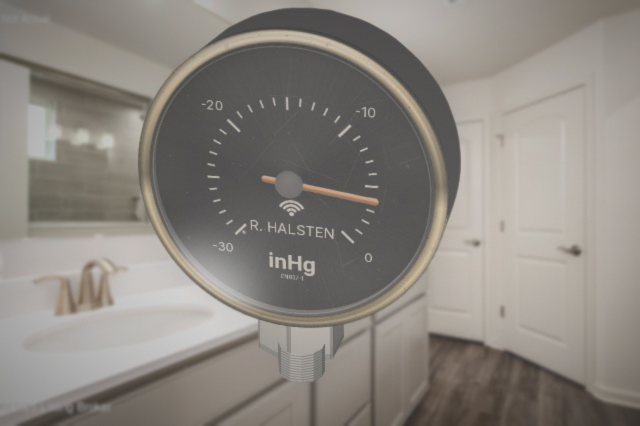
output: -4 inHg
